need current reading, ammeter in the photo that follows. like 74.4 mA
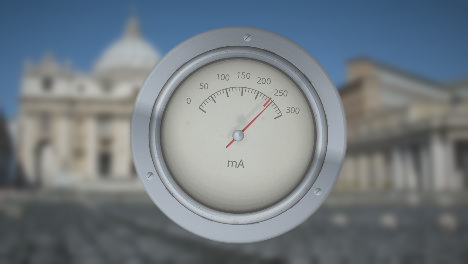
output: 250 mA
